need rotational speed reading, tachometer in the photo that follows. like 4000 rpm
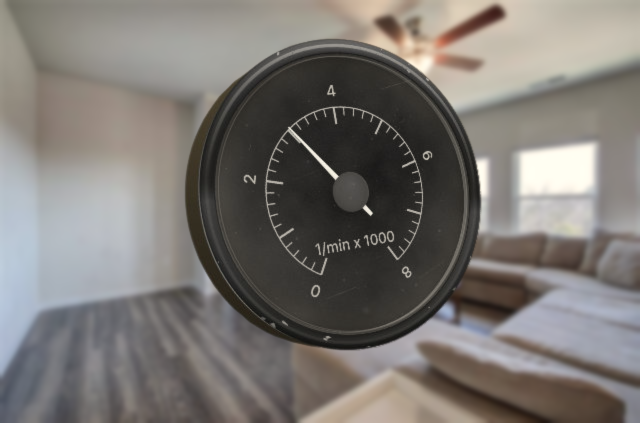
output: 3000 rpm
